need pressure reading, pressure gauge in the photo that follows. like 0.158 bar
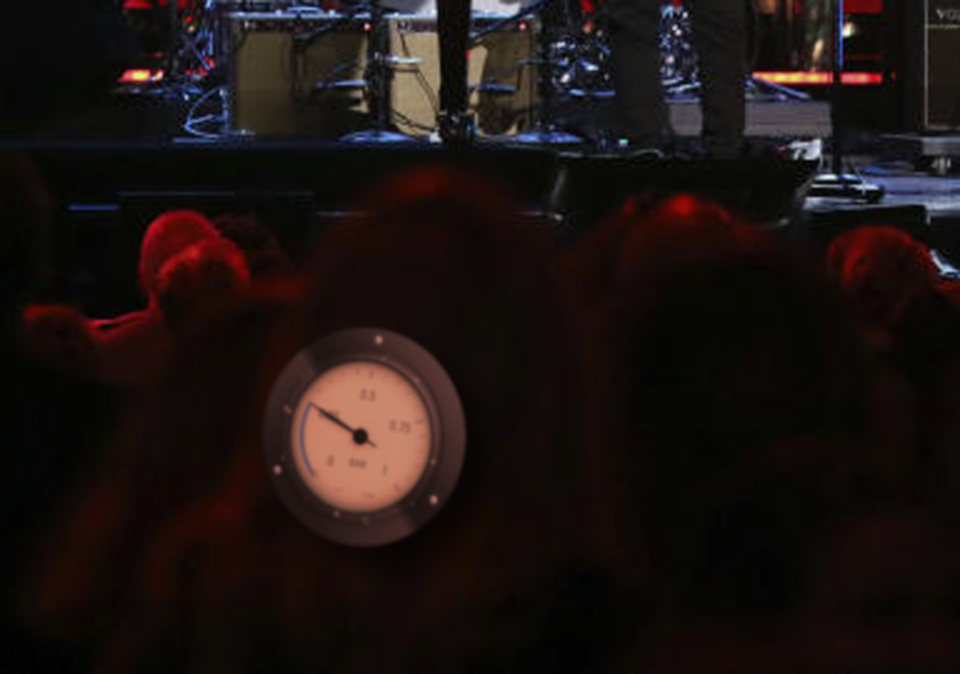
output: 0.25 bar
